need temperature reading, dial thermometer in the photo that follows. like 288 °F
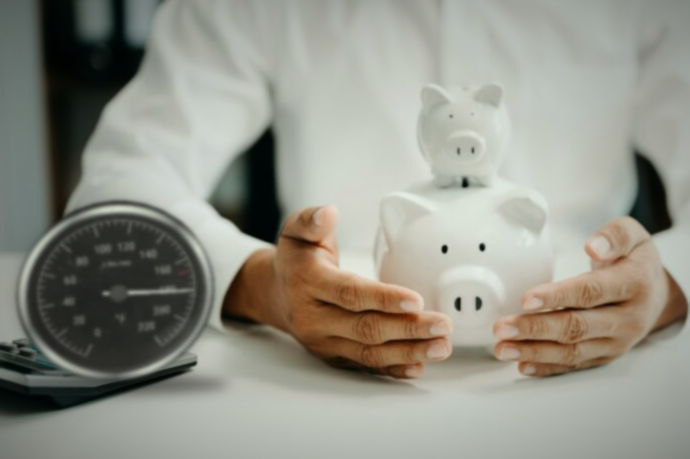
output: 180 °F
